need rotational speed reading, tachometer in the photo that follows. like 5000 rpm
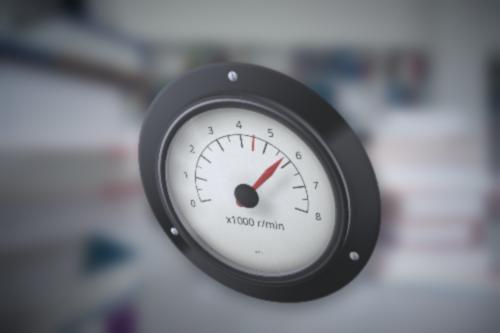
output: 5750 rpm
